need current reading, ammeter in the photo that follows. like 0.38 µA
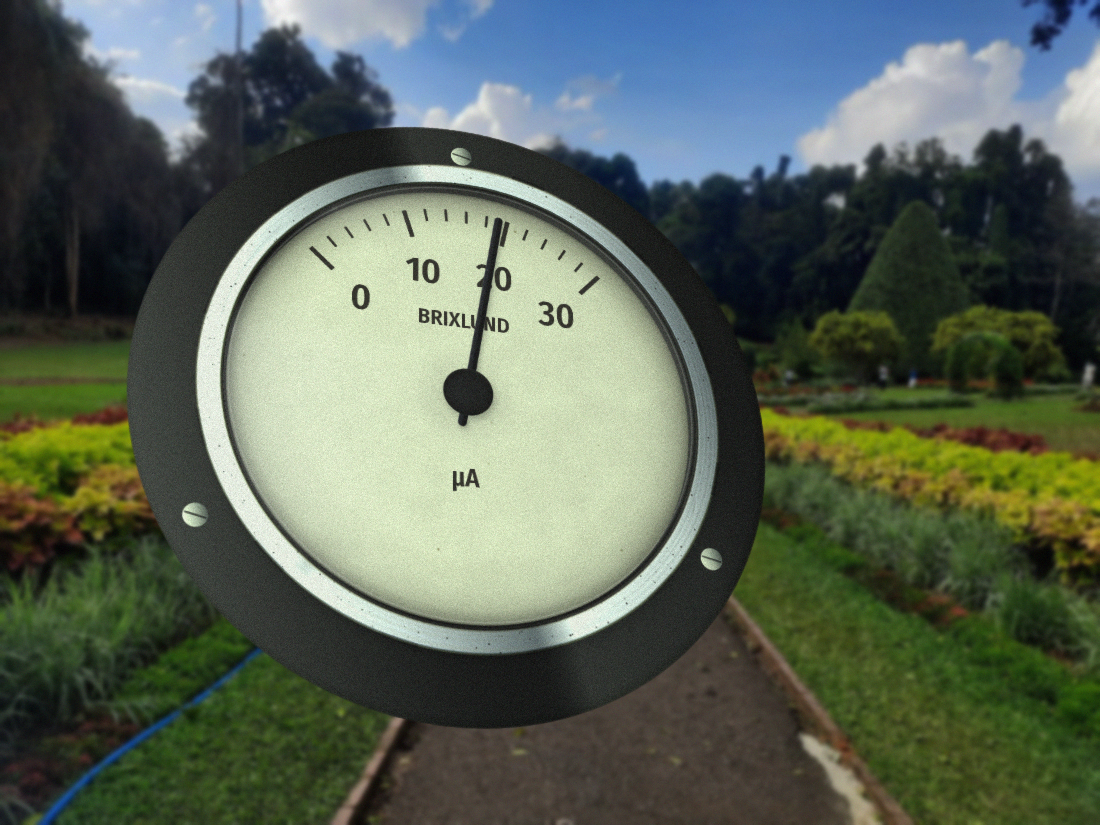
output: 19 µA
